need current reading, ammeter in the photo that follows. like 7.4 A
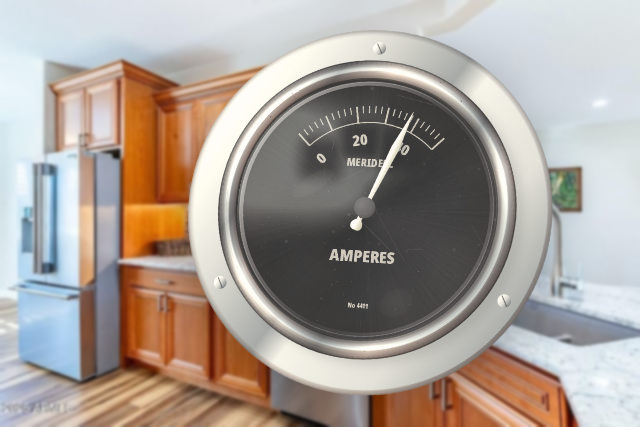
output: 38 A
